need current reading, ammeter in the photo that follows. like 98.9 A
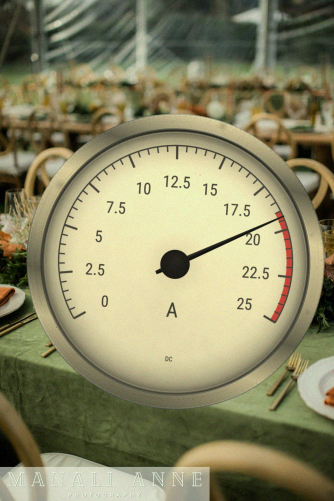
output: 19.25 A
